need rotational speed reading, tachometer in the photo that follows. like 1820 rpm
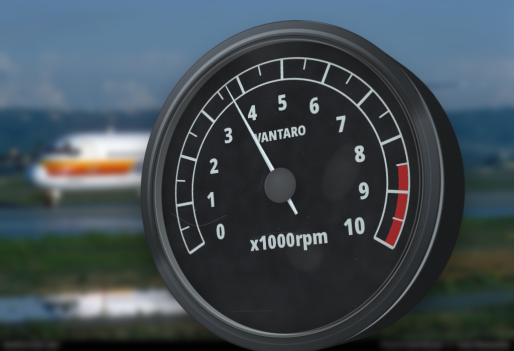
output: 3750 rpm
